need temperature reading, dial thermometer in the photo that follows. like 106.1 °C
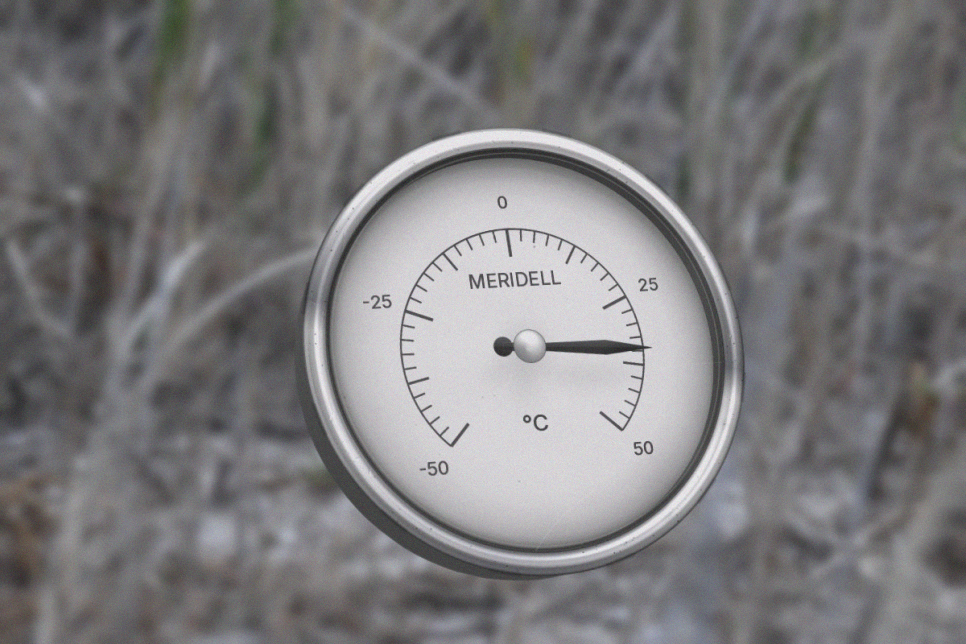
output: 35 °C
